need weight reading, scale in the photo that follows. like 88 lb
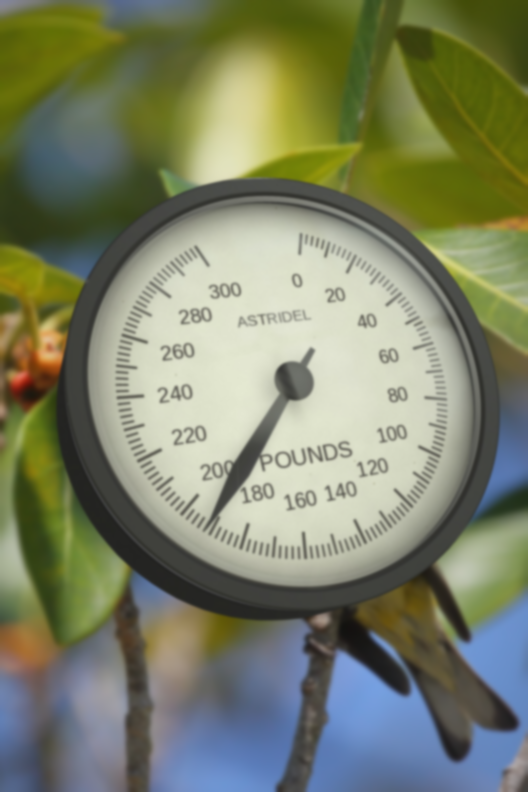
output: 192 lb
